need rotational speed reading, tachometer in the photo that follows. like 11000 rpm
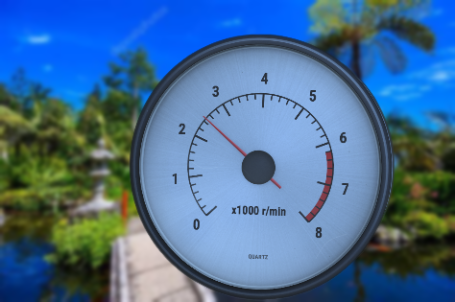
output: 2500 rpm
